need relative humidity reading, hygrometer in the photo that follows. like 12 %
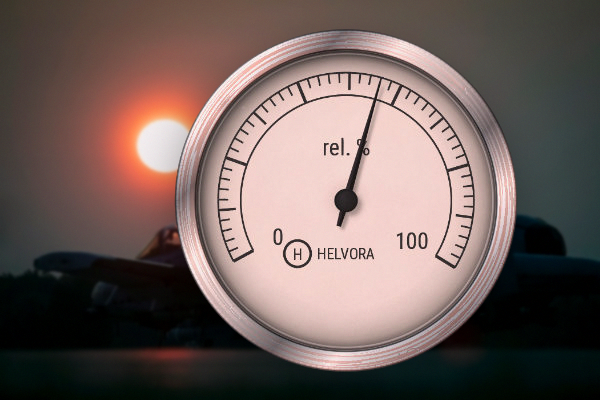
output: 56 %
